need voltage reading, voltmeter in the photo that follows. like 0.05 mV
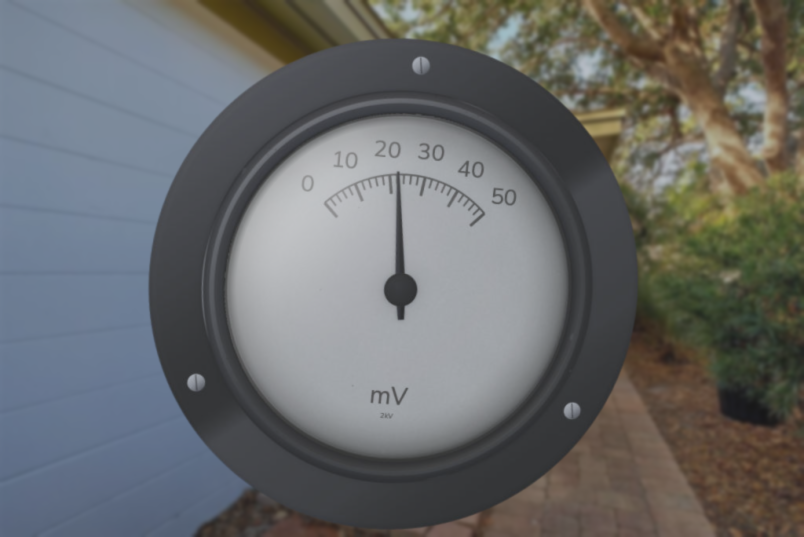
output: 22 mV
